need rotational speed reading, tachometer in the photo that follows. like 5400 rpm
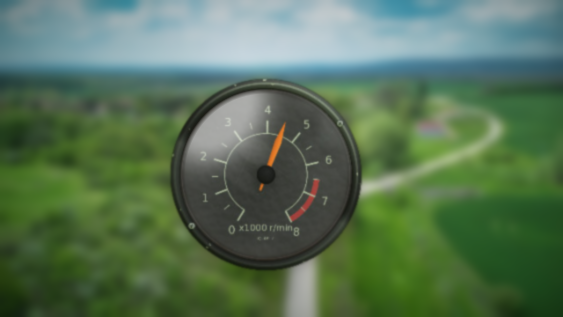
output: 4500 rpm
